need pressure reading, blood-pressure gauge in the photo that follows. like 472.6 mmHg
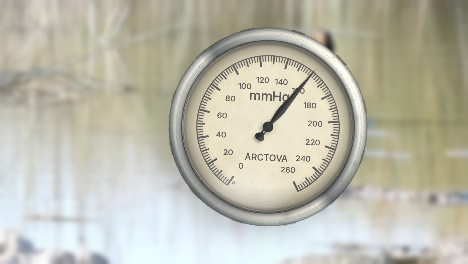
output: 160 mmHg
